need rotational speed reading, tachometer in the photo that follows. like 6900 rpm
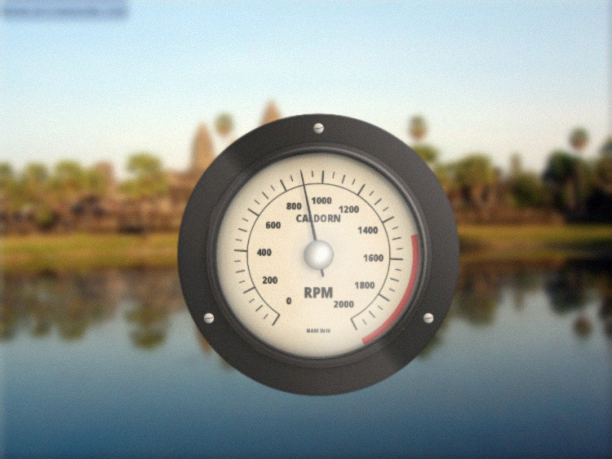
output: 900 rpm
